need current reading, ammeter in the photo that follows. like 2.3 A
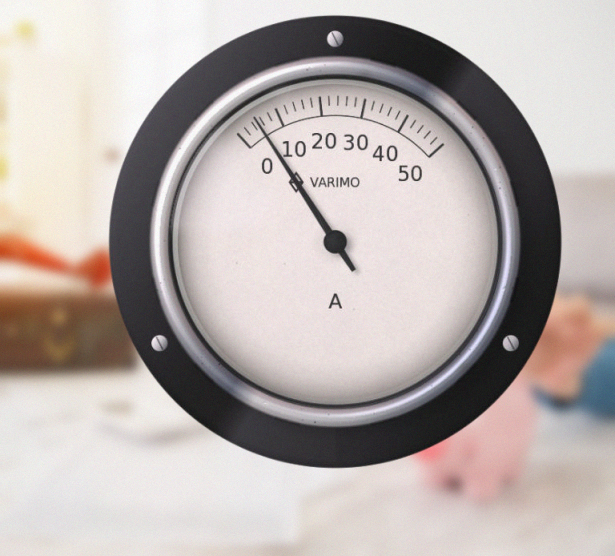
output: 5 A
